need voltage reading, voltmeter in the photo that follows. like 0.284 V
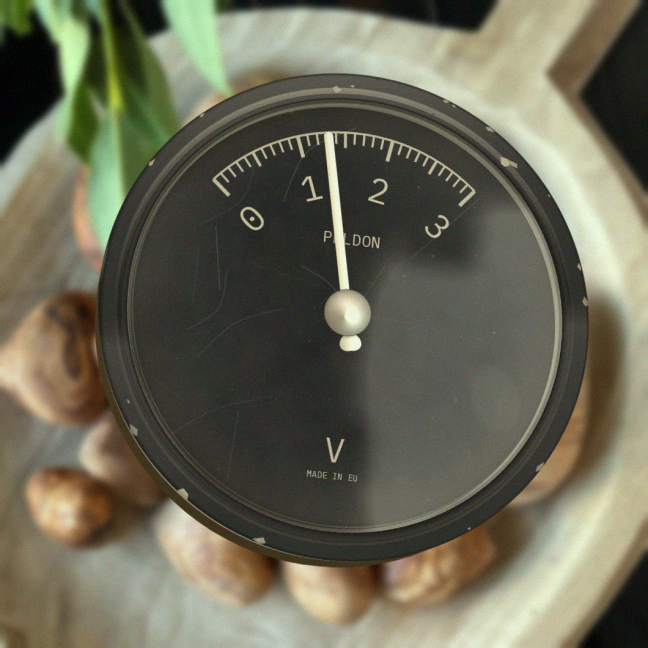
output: 1.3 V
